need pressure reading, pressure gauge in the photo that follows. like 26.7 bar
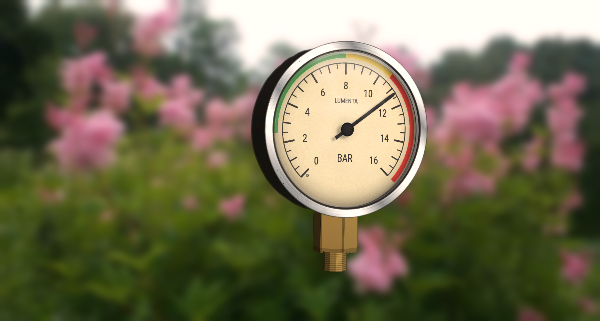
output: 11.25 bar
